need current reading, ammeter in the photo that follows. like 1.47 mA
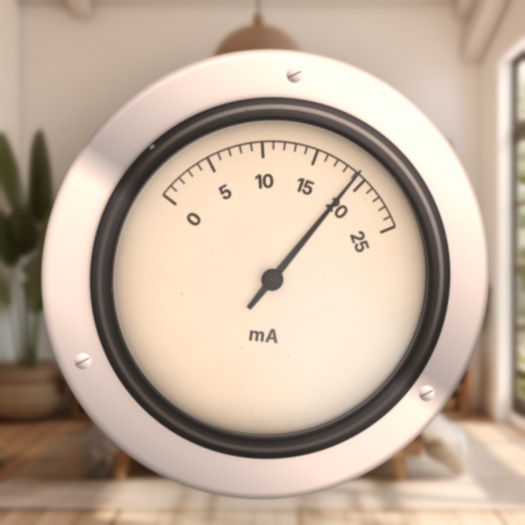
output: 19 mA
